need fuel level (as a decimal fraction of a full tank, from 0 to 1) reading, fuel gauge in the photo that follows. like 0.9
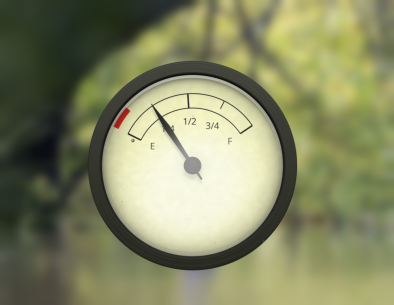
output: 0.25
